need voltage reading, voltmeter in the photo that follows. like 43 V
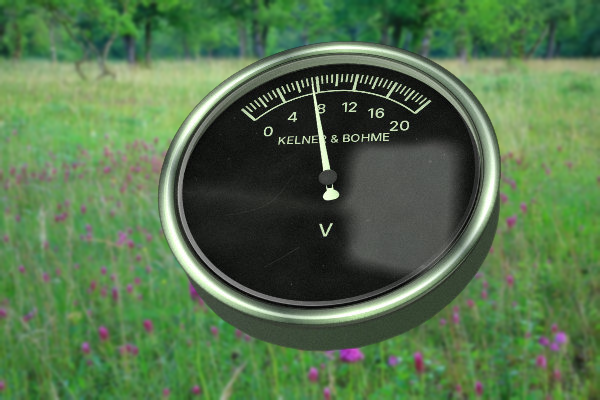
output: 7.5 V
